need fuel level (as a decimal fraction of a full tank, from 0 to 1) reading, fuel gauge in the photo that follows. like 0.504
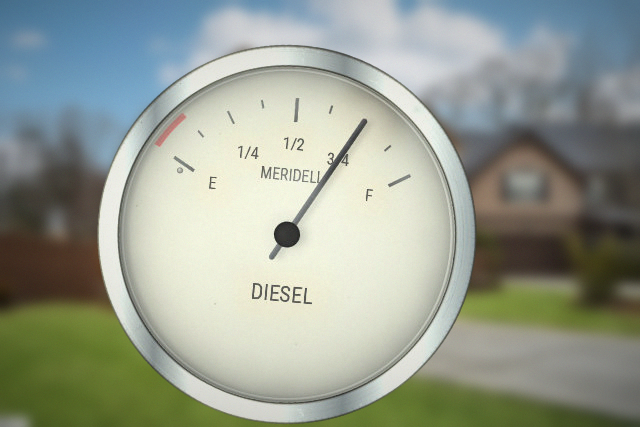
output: 0.75
